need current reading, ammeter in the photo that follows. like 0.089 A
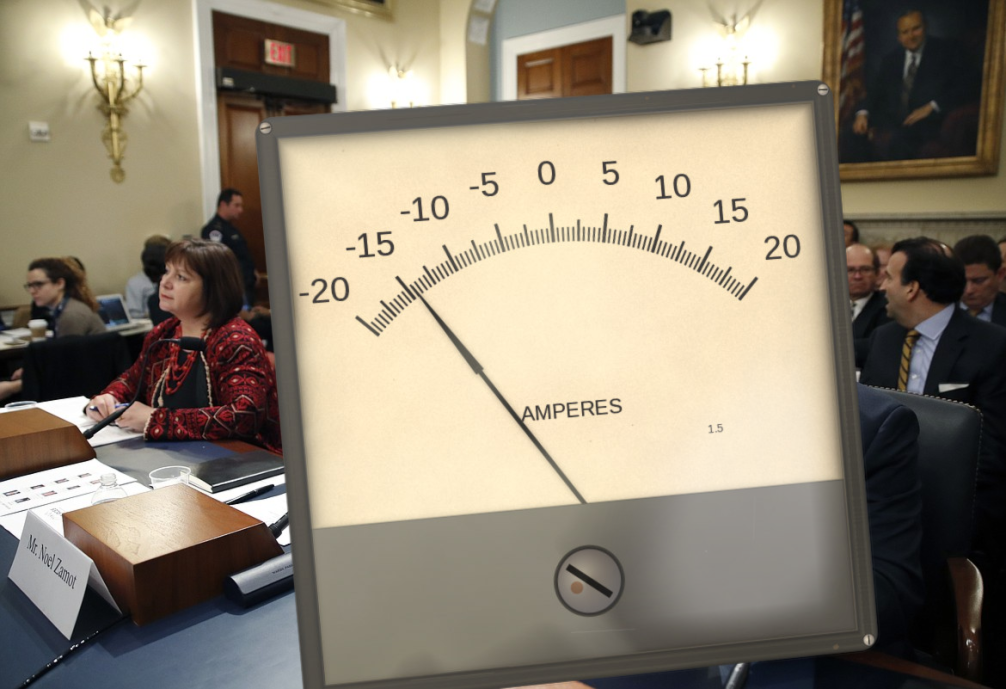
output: -14.5 A
